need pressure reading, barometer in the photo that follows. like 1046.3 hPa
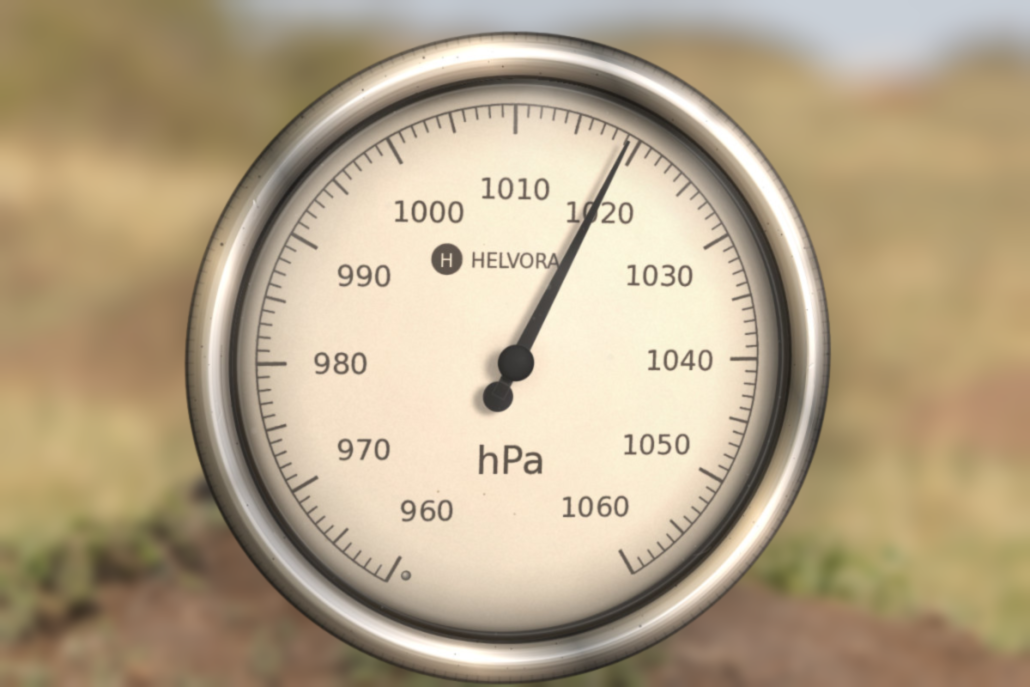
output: 1019 hPa
